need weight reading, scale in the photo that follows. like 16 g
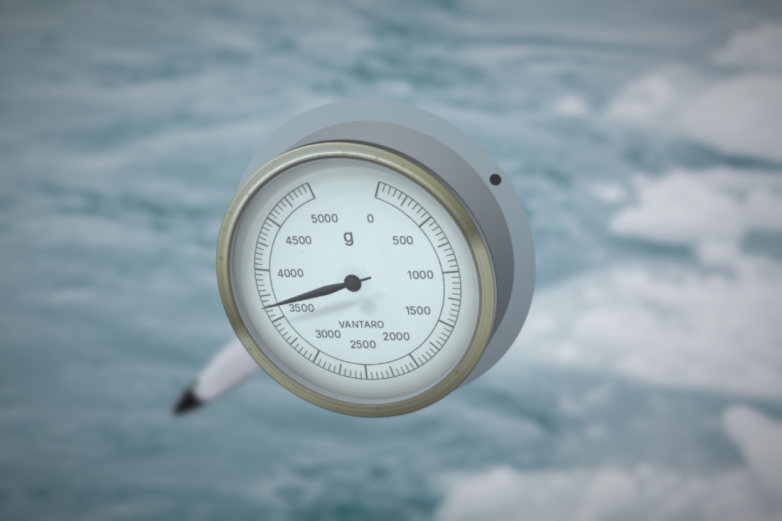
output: 3650 g
